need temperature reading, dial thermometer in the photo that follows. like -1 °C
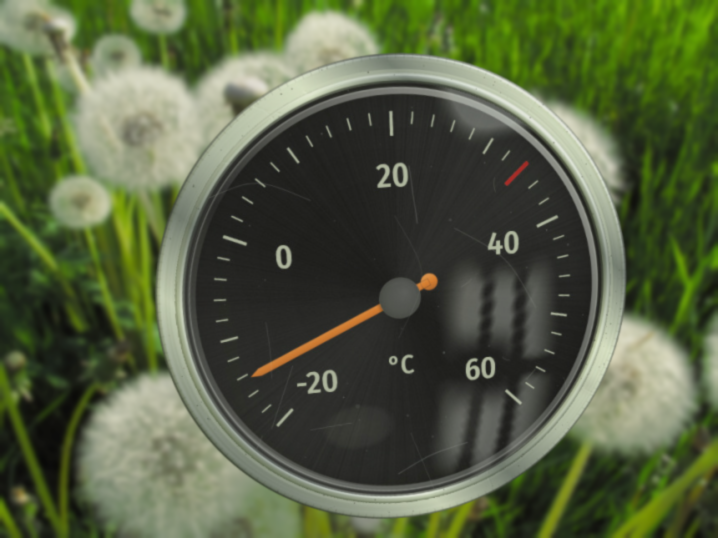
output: -14 °C
